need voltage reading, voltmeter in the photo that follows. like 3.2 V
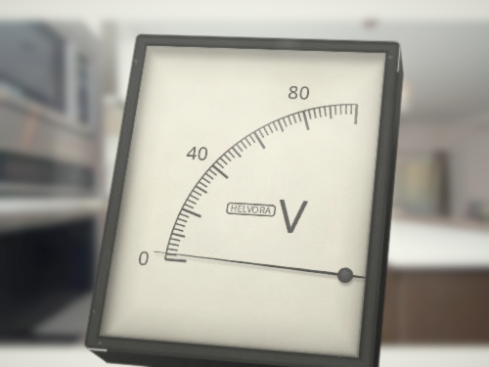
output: 2 V
